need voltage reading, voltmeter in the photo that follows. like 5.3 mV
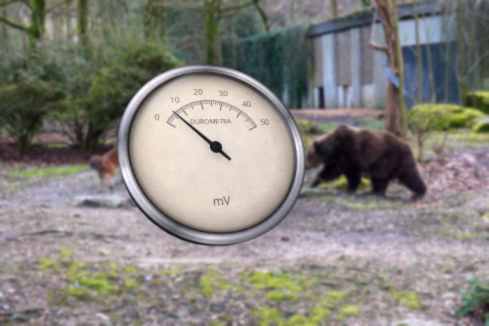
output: 5 mV
